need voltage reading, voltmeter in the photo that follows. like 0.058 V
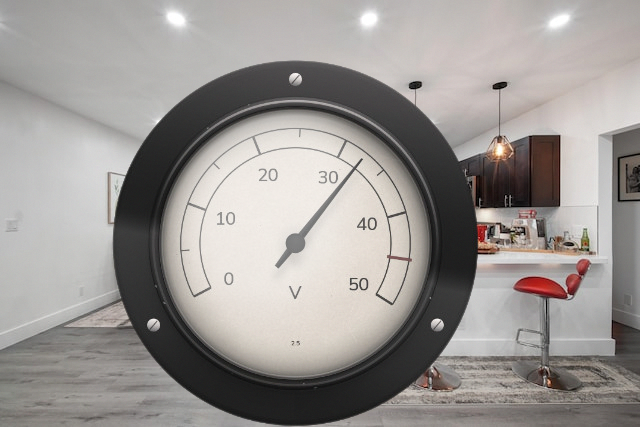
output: 32.5 V
